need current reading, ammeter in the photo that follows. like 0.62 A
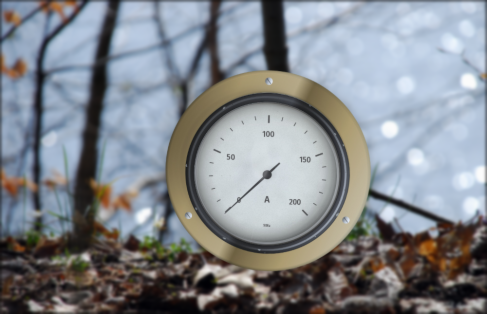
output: 0 A
